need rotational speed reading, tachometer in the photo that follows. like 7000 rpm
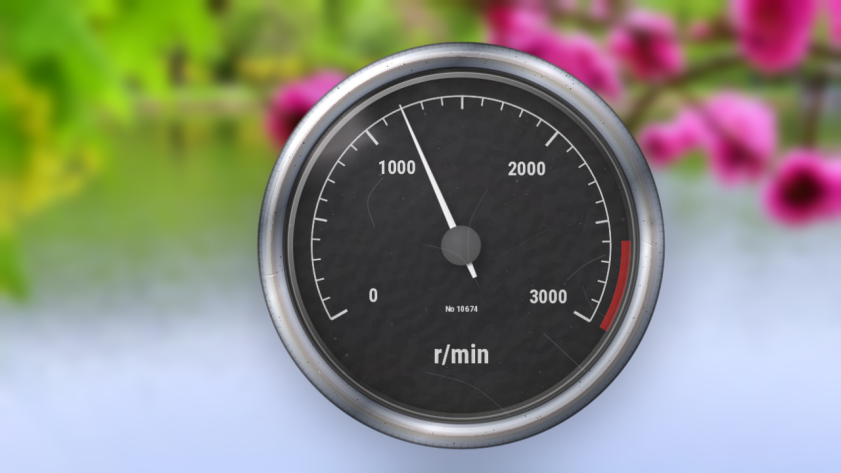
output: 1200 rpm
